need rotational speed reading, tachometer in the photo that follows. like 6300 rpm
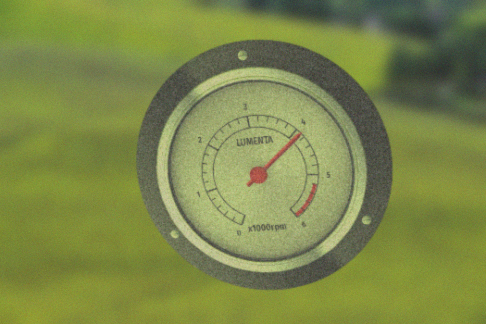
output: 4100 rpm
